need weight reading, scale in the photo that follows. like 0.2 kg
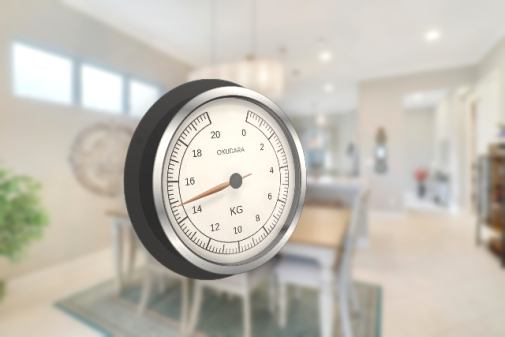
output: 14.8 kg
